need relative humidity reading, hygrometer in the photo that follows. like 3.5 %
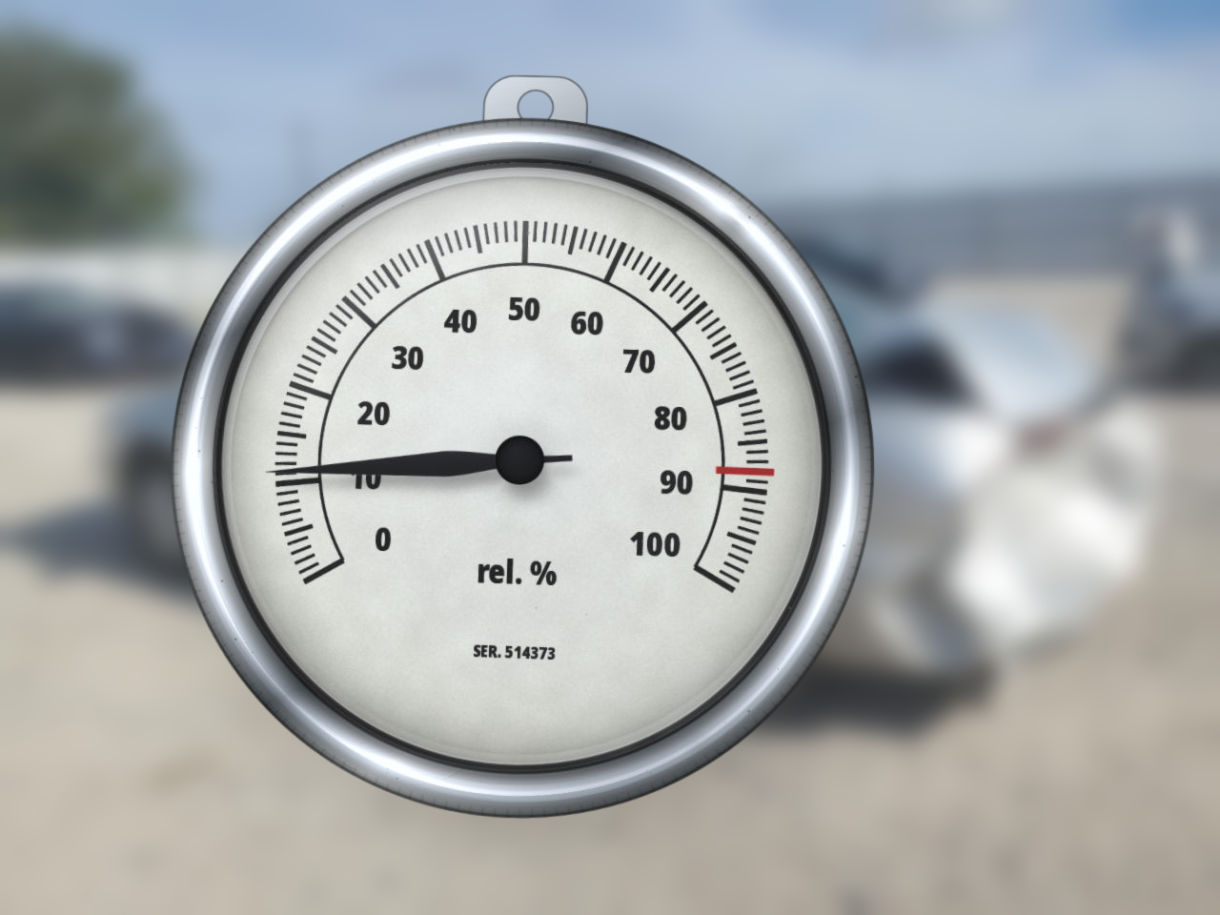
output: 11 %
